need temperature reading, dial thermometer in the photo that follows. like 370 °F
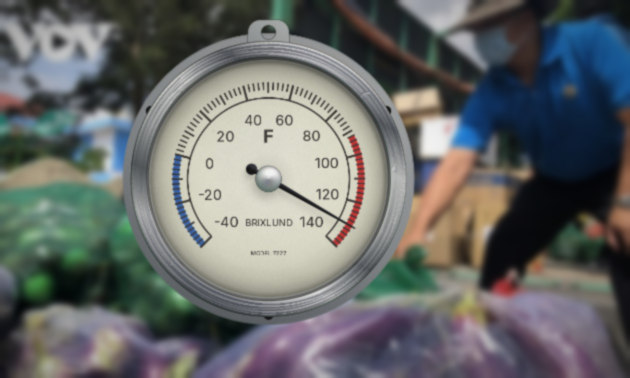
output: 130 °F
